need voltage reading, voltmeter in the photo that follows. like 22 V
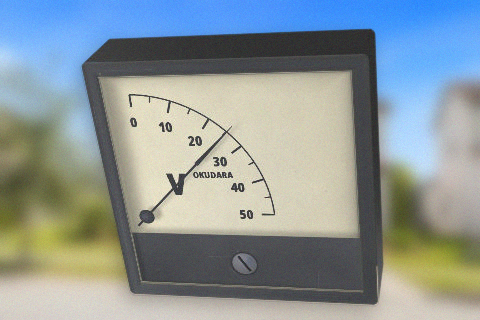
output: 25 V
